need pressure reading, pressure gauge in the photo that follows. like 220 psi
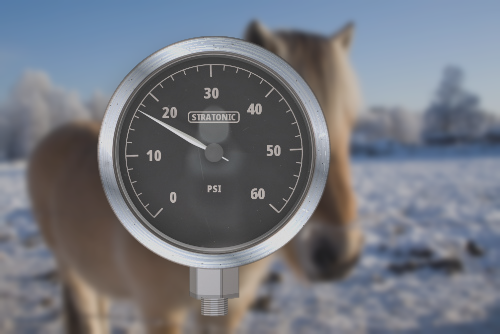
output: 17 psi
